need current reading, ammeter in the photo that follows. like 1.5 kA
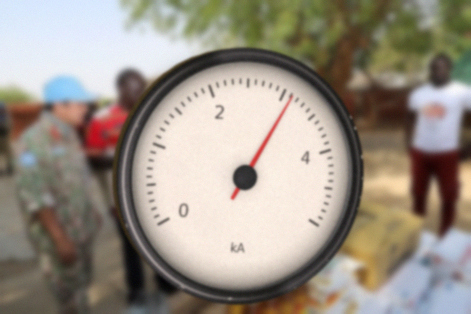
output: 3.1 kA
